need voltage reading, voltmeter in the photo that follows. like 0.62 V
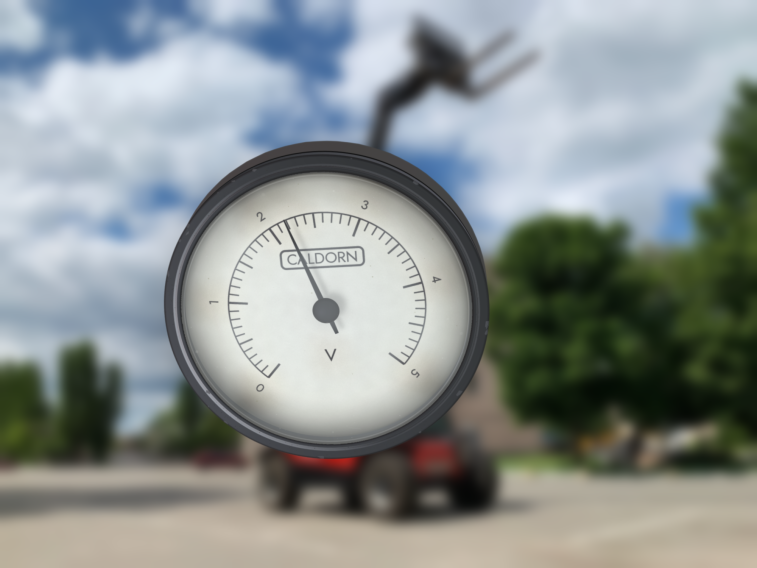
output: 2.2 V
